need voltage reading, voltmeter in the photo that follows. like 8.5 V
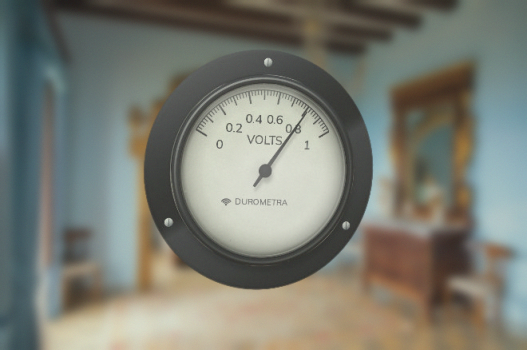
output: 0.8 V
